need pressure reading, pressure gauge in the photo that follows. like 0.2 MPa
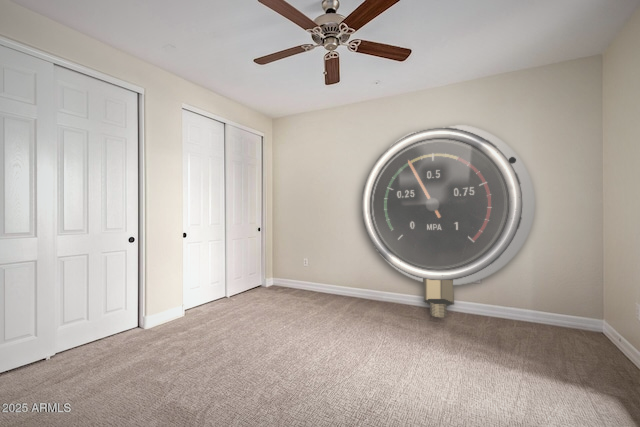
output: 0.4 MPa
